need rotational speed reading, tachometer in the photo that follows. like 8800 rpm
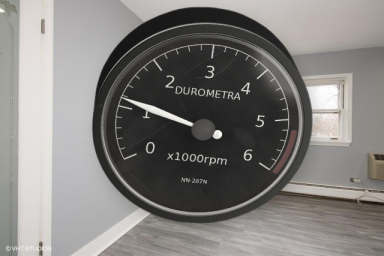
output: 1200 rpm
